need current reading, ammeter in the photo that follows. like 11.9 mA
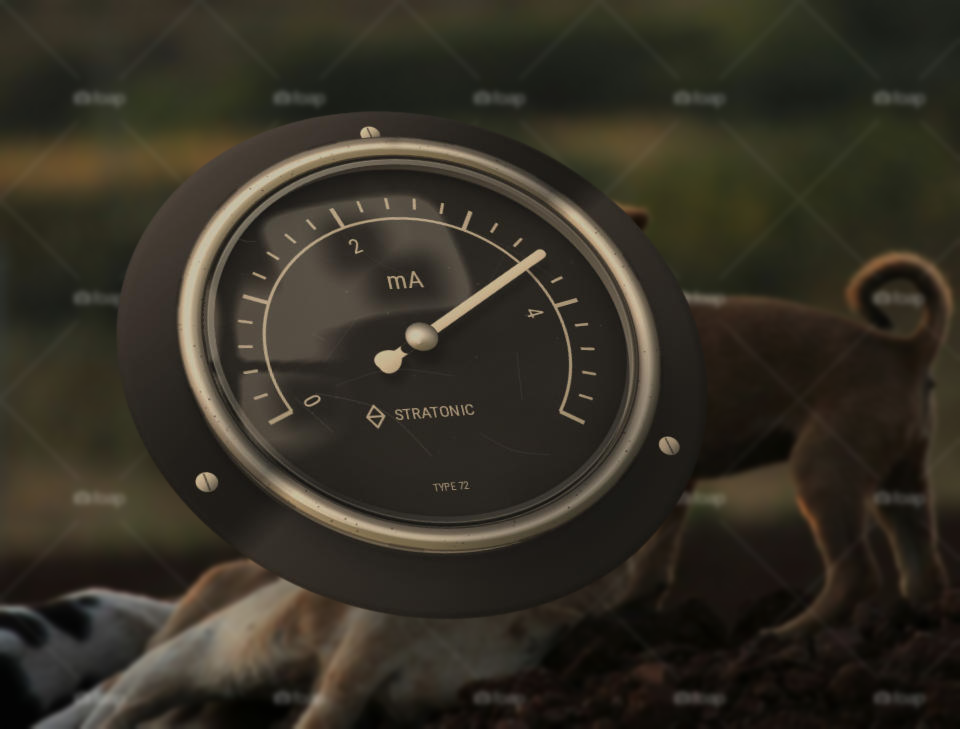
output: 3.6 mA
